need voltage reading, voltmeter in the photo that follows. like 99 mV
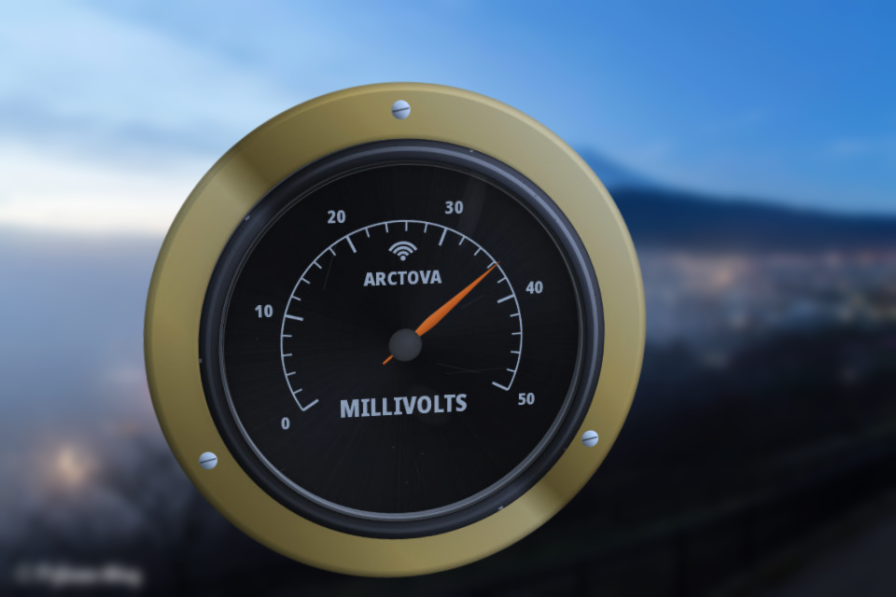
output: 36 mV
